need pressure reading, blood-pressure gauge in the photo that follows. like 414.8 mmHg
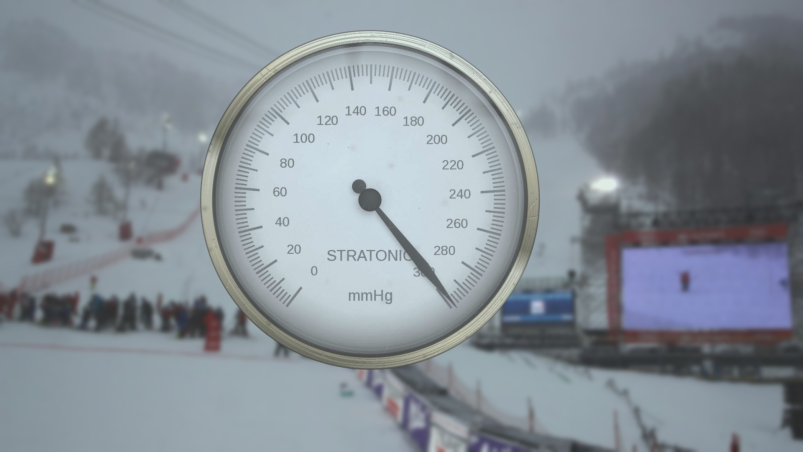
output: 298 mmHg
